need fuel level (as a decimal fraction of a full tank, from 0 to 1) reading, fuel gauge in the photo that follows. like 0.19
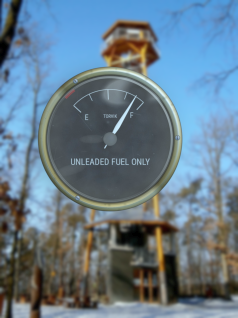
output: 0.875
